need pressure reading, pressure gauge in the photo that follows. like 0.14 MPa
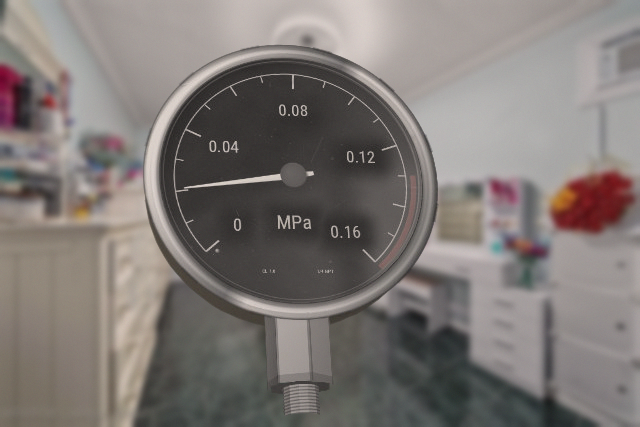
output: 0.02 MPa
